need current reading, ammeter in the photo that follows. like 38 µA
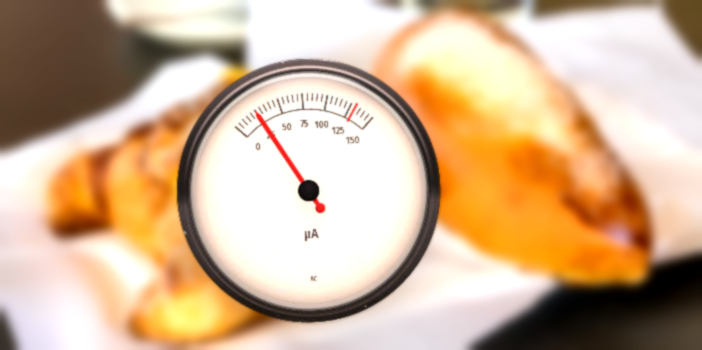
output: 25 µA
